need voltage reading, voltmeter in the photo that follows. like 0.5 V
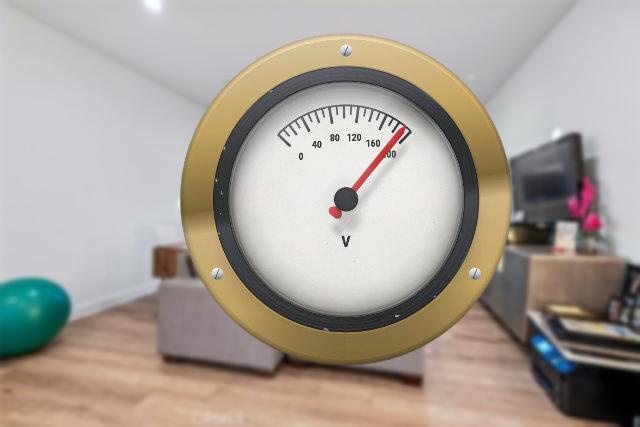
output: 190 V
